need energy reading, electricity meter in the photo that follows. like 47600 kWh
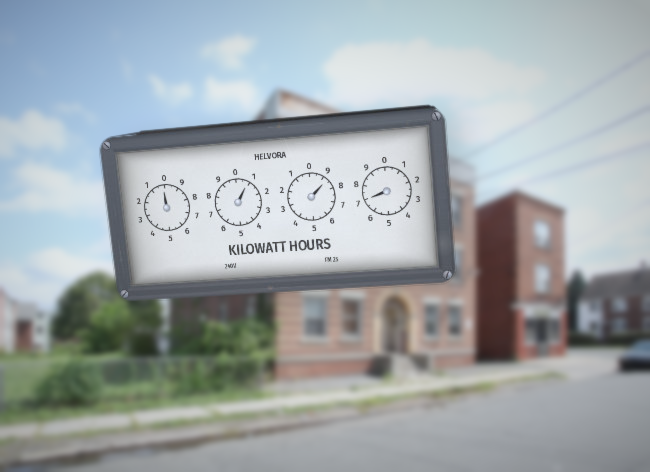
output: 87 kWh
